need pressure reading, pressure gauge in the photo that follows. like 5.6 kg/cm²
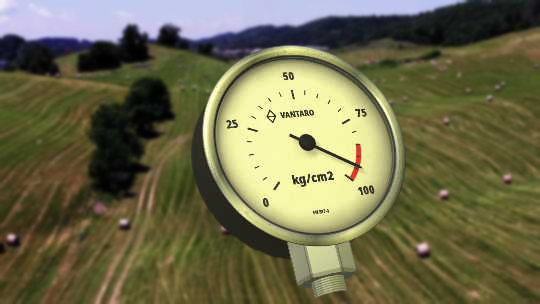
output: 95 kg/cm²
